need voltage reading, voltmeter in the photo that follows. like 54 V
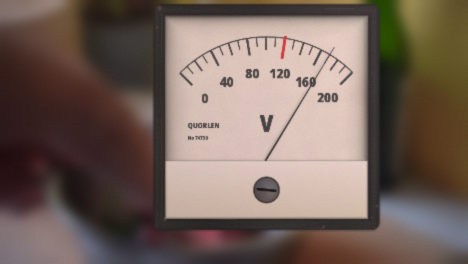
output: 170 V
